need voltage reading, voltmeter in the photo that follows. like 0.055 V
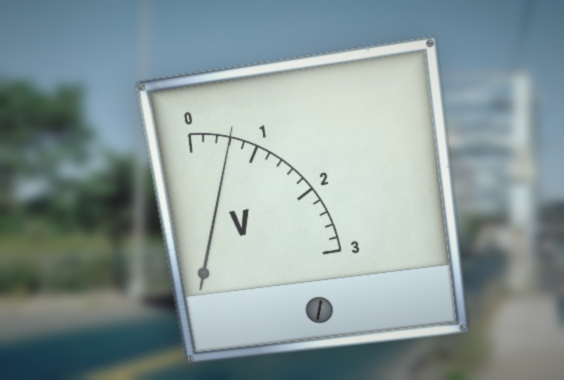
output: 0.6 V
